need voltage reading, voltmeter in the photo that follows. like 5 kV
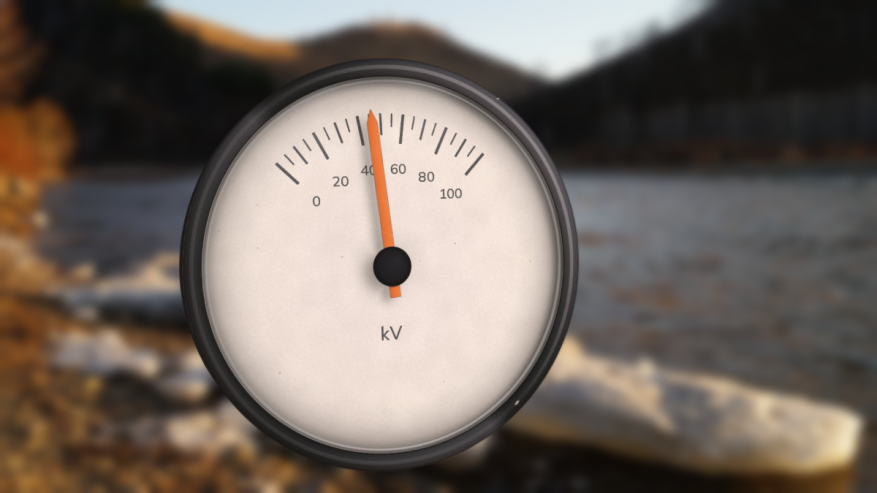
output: 45 kV
